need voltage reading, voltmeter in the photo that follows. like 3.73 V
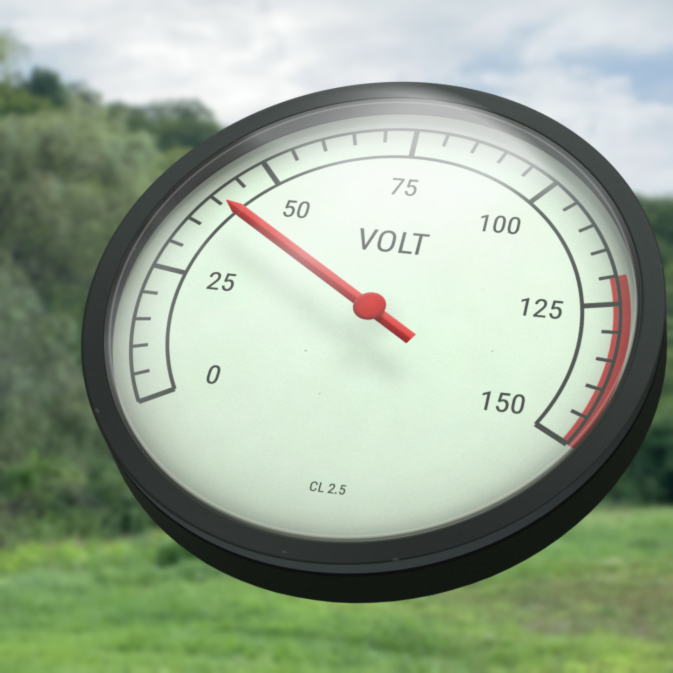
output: 40 V
